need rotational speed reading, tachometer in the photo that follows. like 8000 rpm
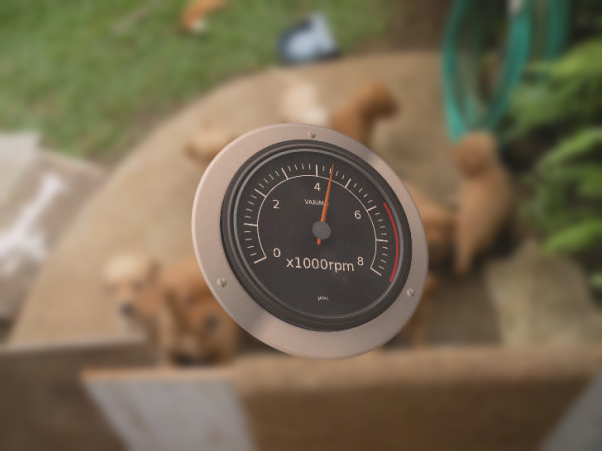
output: 4400 rpm
